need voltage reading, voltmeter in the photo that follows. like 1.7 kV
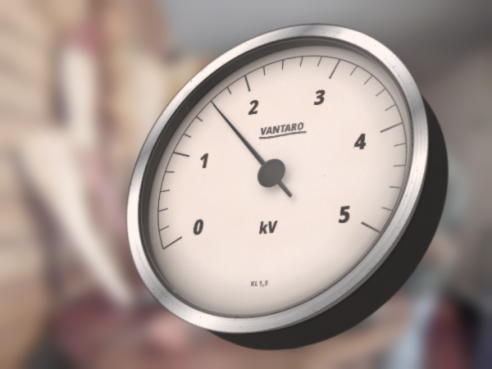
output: 1.6 kV
